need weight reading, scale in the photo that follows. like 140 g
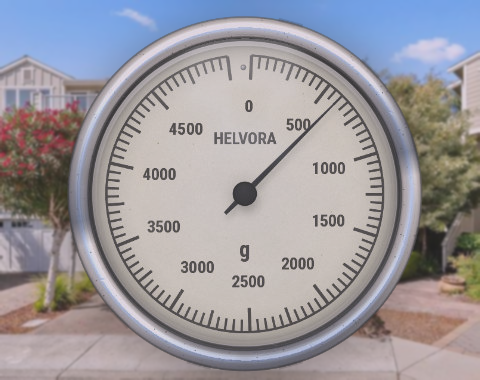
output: 600 g
